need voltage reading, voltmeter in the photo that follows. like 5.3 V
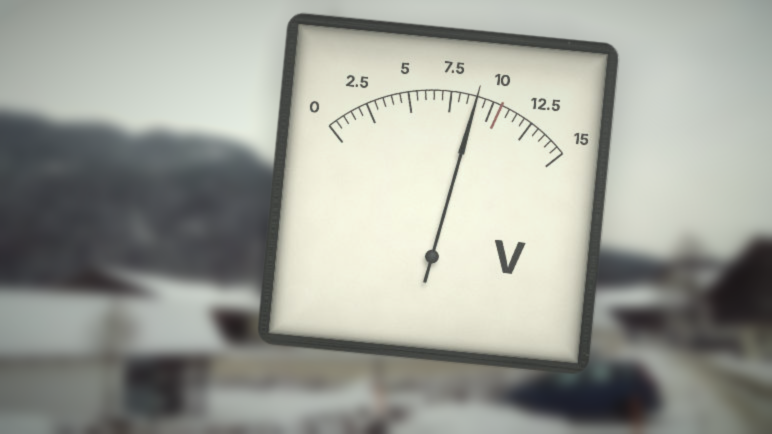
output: 9 V
